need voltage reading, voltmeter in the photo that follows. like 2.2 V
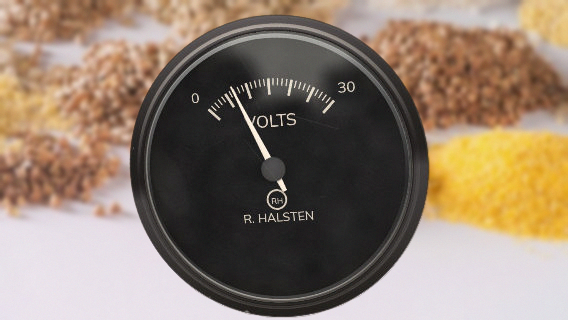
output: 7 V
